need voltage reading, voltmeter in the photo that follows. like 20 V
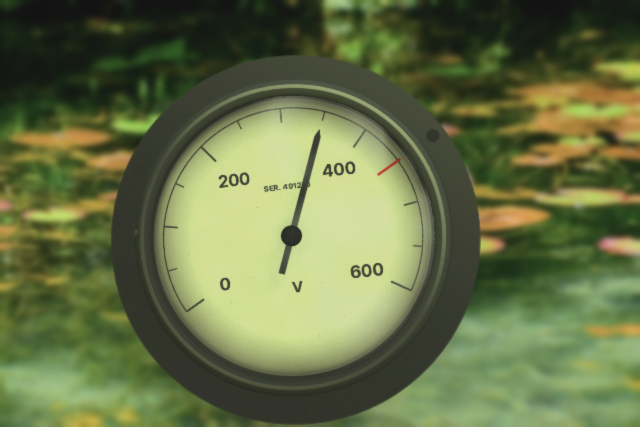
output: 350 V
